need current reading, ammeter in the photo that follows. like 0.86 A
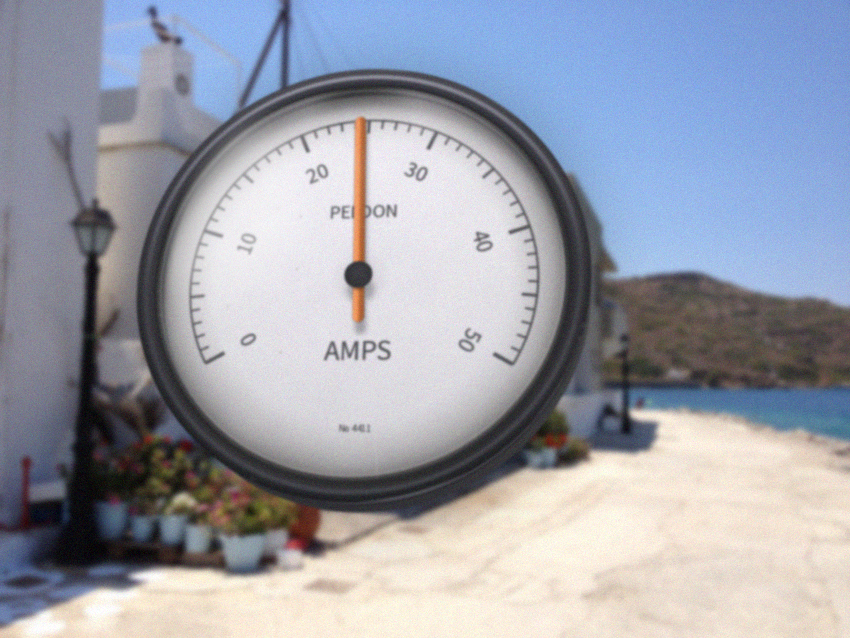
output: 24.5 A
